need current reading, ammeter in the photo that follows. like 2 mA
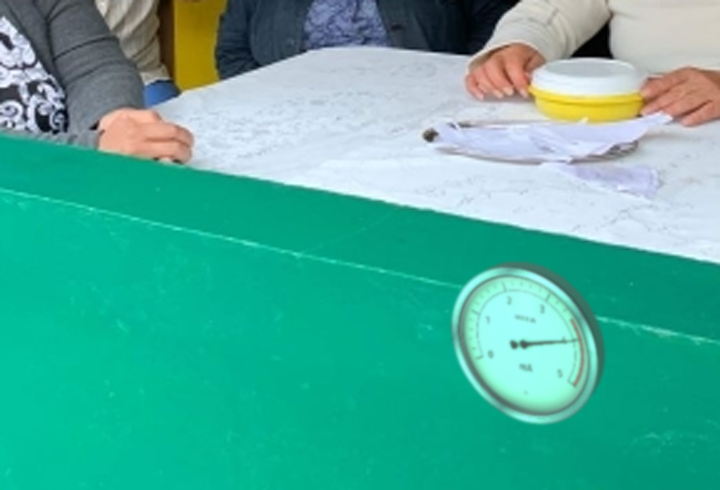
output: 4 mA
